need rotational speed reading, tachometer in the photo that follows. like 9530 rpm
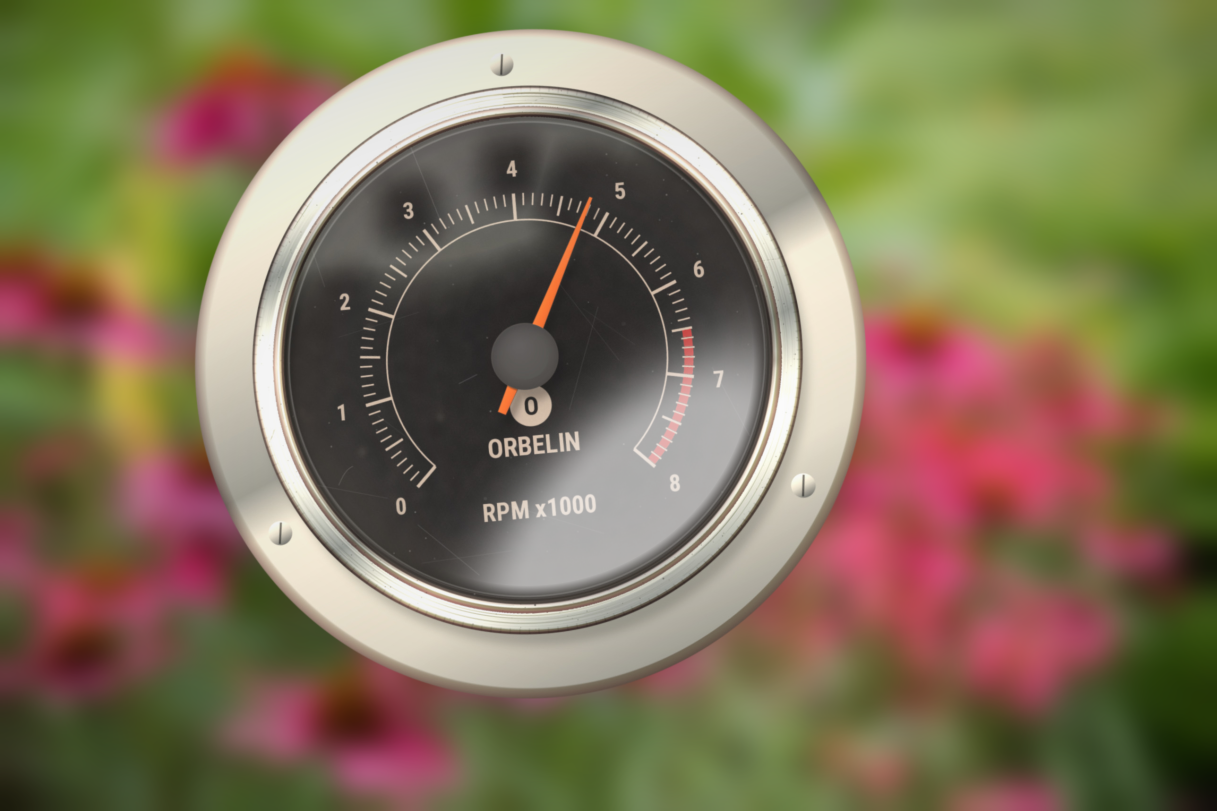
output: 4800 rpm
